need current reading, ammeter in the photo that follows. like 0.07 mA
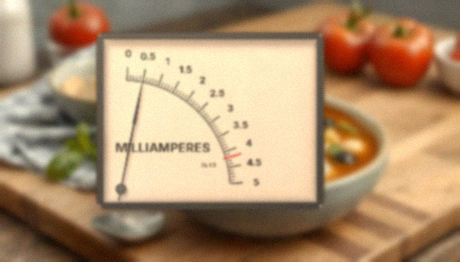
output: 0.5 mA
